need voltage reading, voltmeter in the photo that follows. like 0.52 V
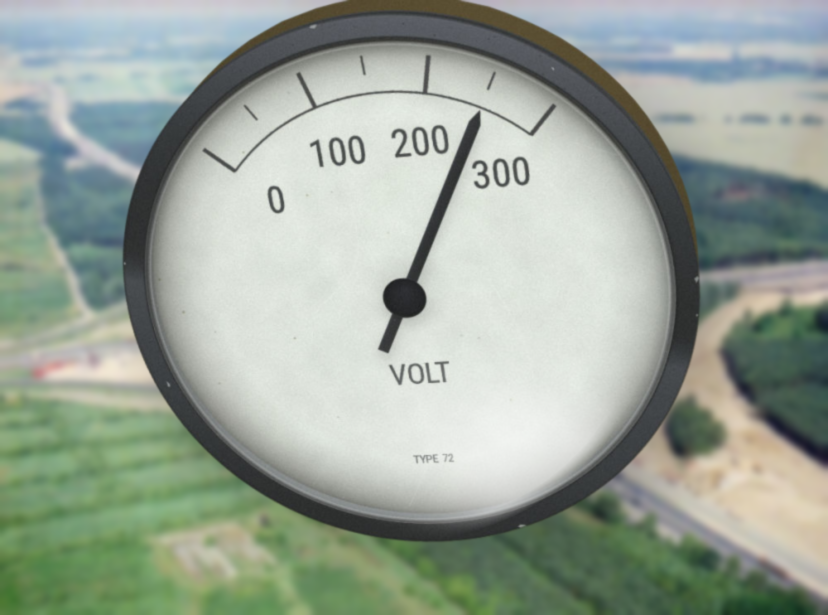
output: 250 V
